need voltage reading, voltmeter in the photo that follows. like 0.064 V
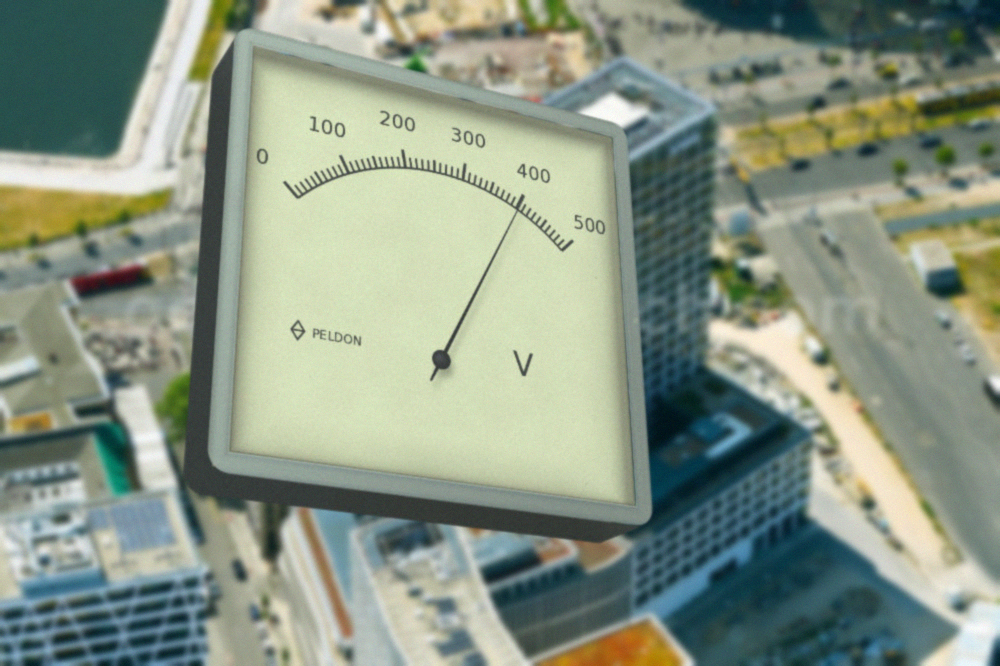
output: 400 V
